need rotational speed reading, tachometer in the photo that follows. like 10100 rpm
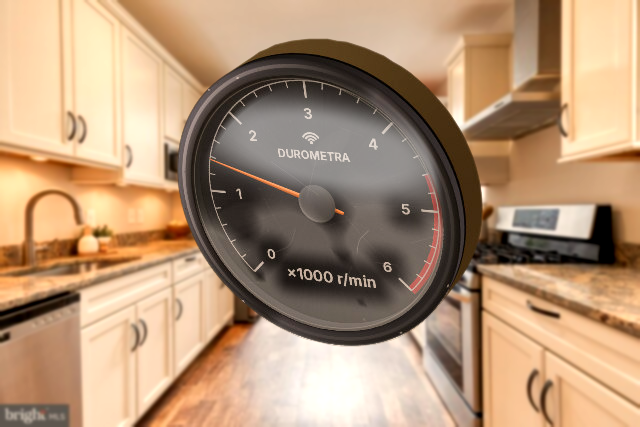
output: 1400 rpm
